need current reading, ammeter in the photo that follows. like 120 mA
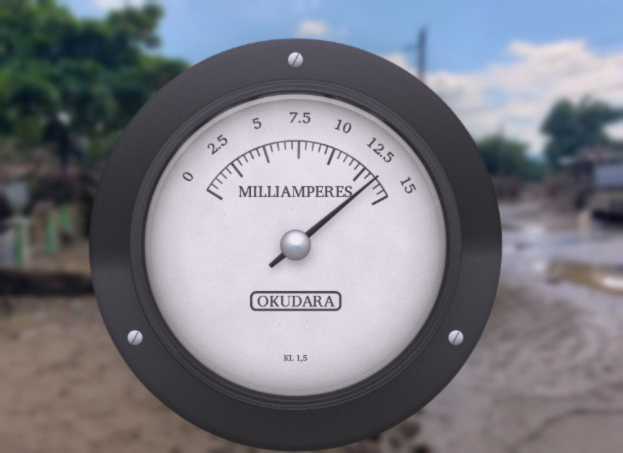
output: 13.5 mA
